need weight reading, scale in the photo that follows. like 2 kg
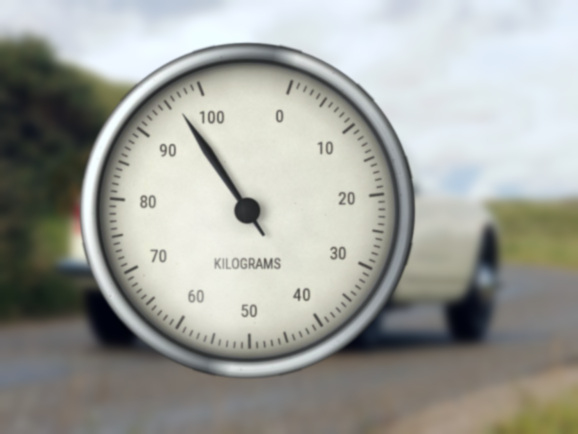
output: 96 kg
